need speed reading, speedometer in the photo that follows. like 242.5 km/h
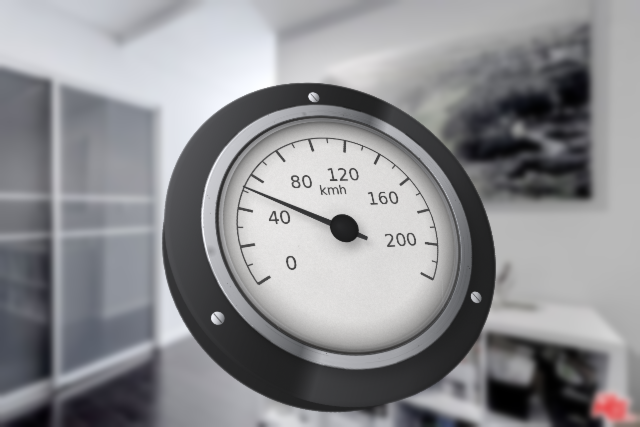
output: 50 km/h
